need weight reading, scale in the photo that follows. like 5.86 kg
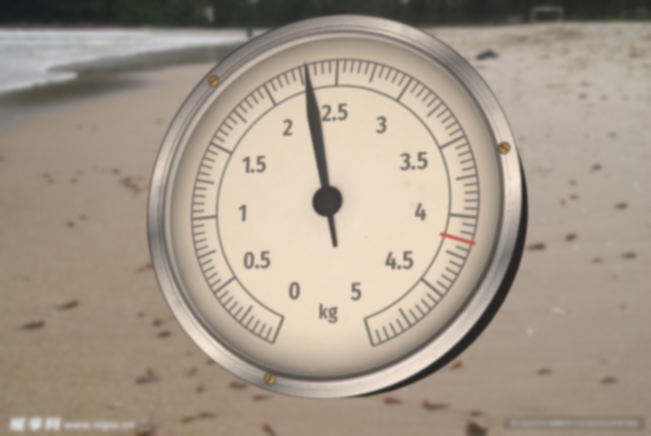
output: 2.3 kg
